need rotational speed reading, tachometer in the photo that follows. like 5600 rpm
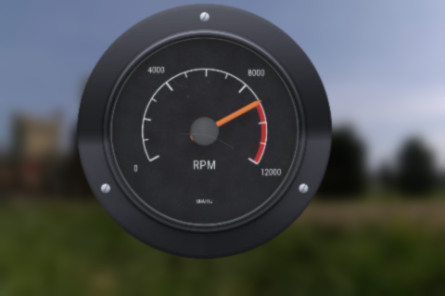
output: 9000 rpm
